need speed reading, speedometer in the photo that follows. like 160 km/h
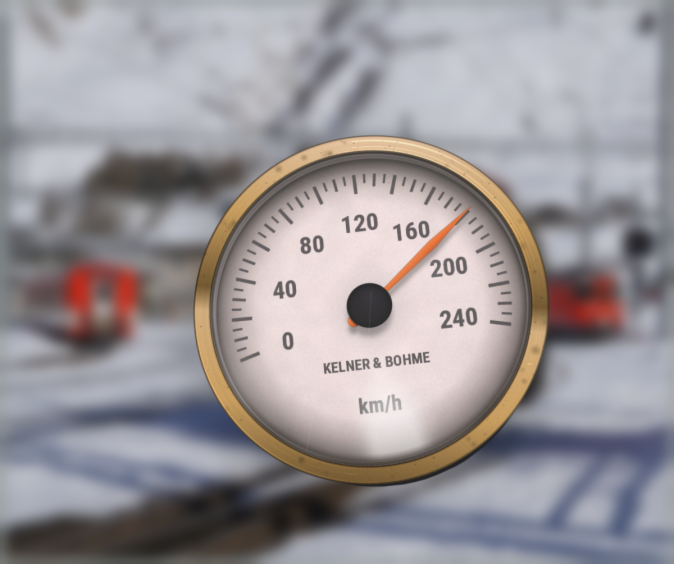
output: 180 km/h
